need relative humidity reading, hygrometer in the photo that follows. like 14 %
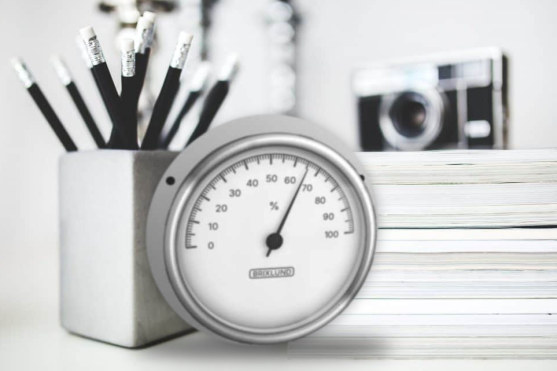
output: 65 %
